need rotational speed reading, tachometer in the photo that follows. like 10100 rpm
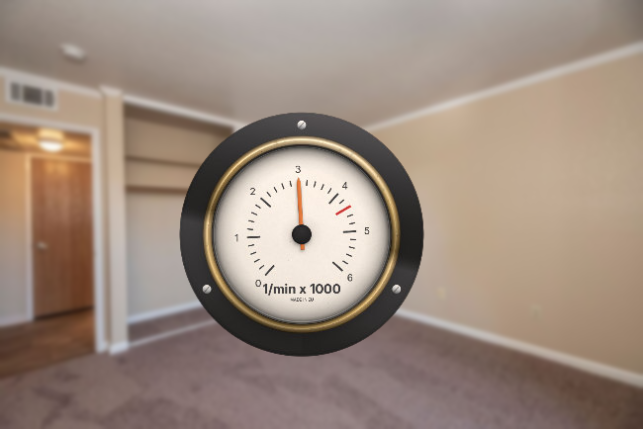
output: 3000 rpm
